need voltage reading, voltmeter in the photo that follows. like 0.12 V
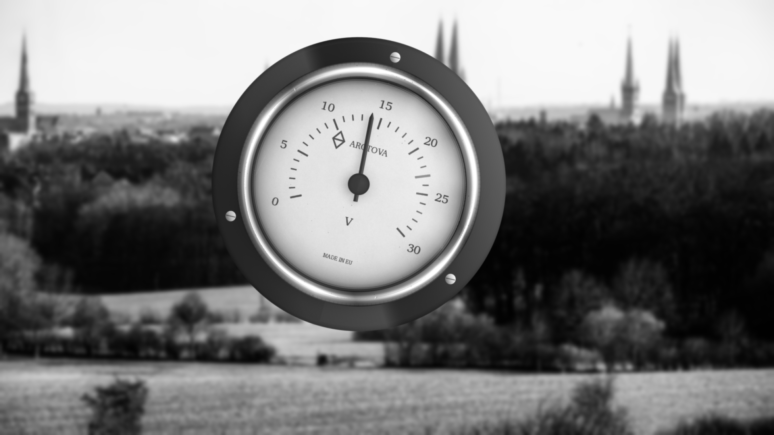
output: 14 V
